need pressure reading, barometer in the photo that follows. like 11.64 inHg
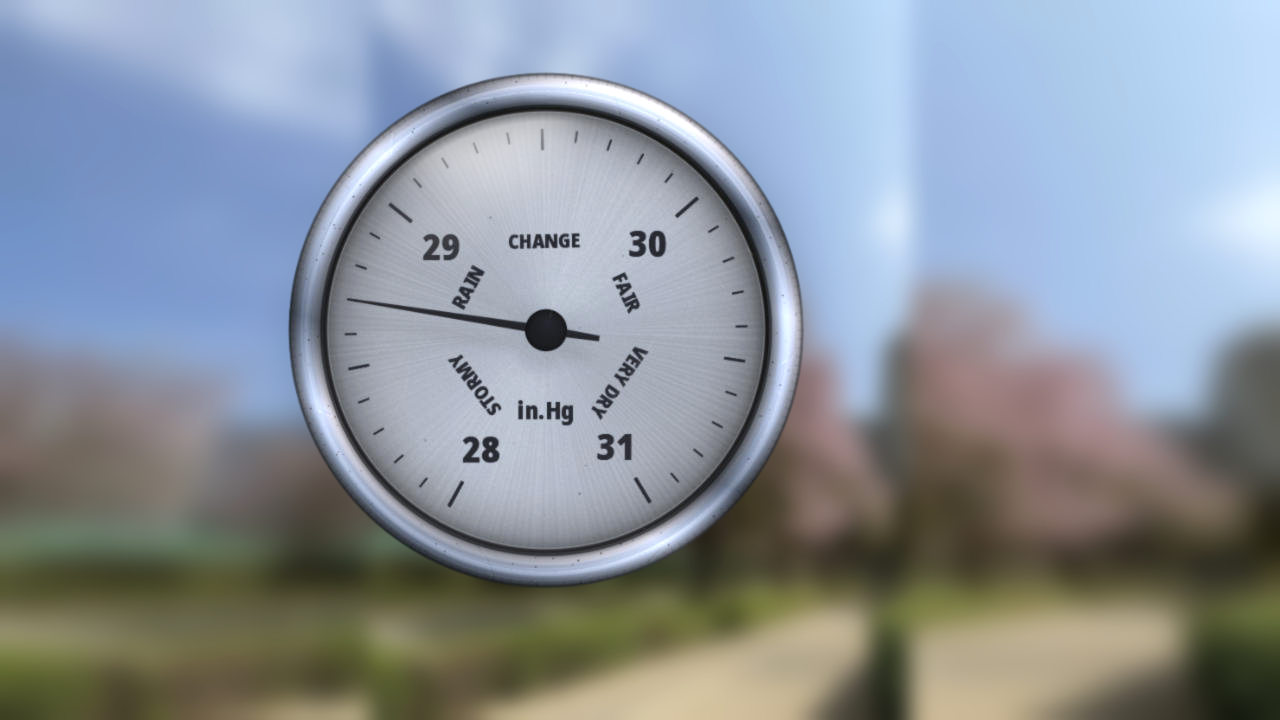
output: 28.7 inHg
